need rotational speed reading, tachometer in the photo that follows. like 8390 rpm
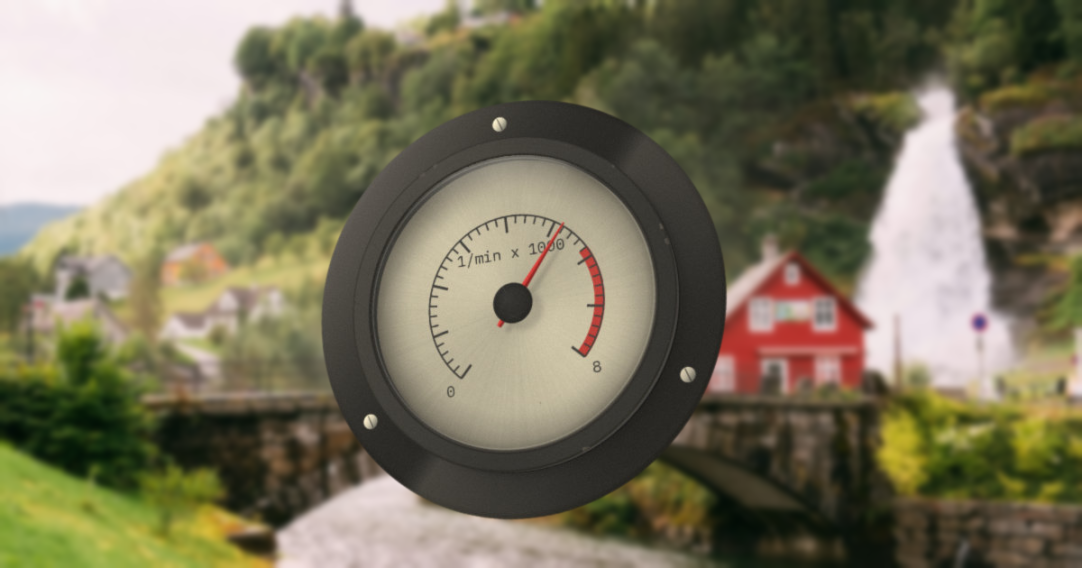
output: 5200 rpm
